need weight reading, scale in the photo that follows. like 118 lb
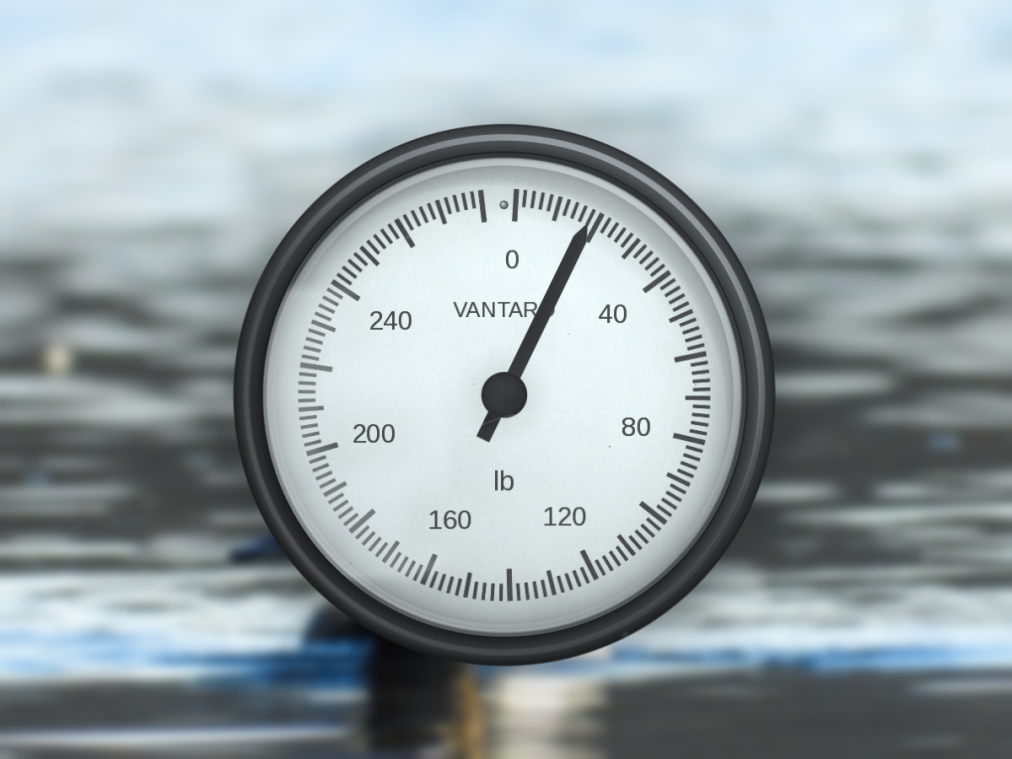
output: 18 lb
